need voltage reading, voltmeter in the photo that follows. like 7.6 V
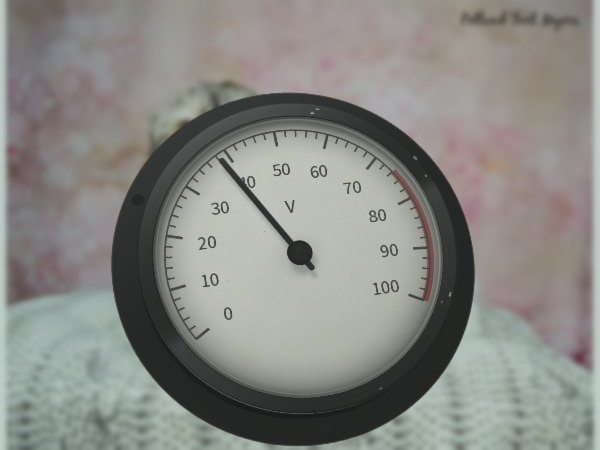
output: 38 V
